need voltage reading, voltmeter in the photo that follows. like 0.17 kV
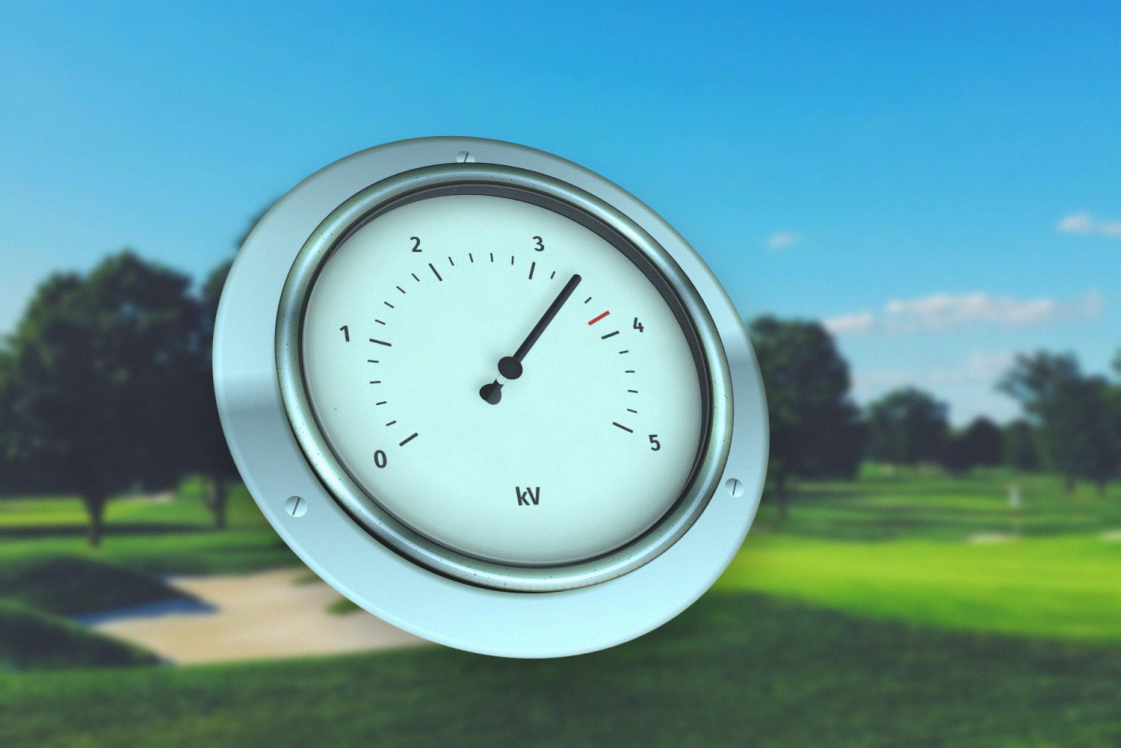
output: 3.4 kV
